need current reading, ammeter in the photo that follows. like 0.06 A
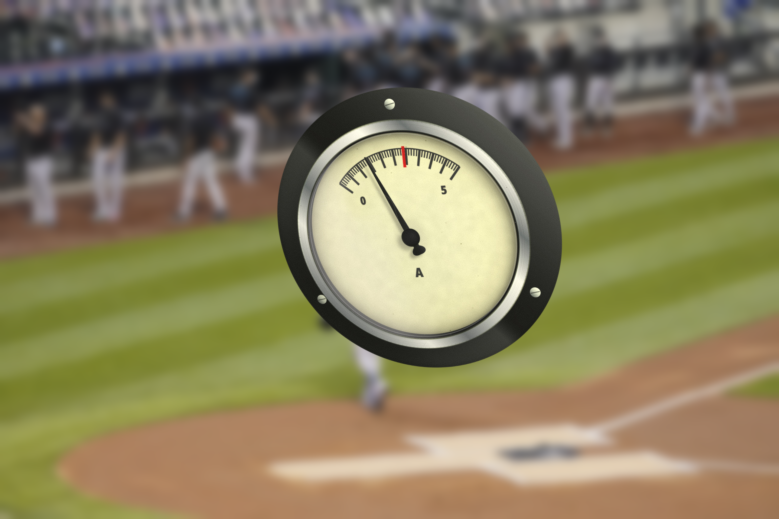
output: 1.5 A
